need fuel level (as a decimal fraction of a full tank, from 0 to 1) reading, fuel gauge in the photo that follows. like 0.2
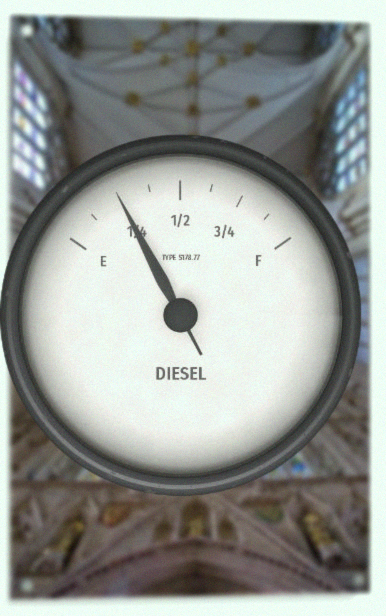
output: 0.25
